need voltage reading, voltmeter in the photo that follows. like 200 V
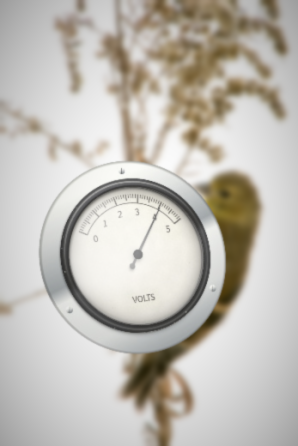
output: 4 V
